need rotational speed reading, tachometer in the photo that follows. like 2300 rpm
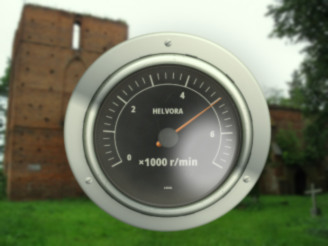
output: 5000 rpm
